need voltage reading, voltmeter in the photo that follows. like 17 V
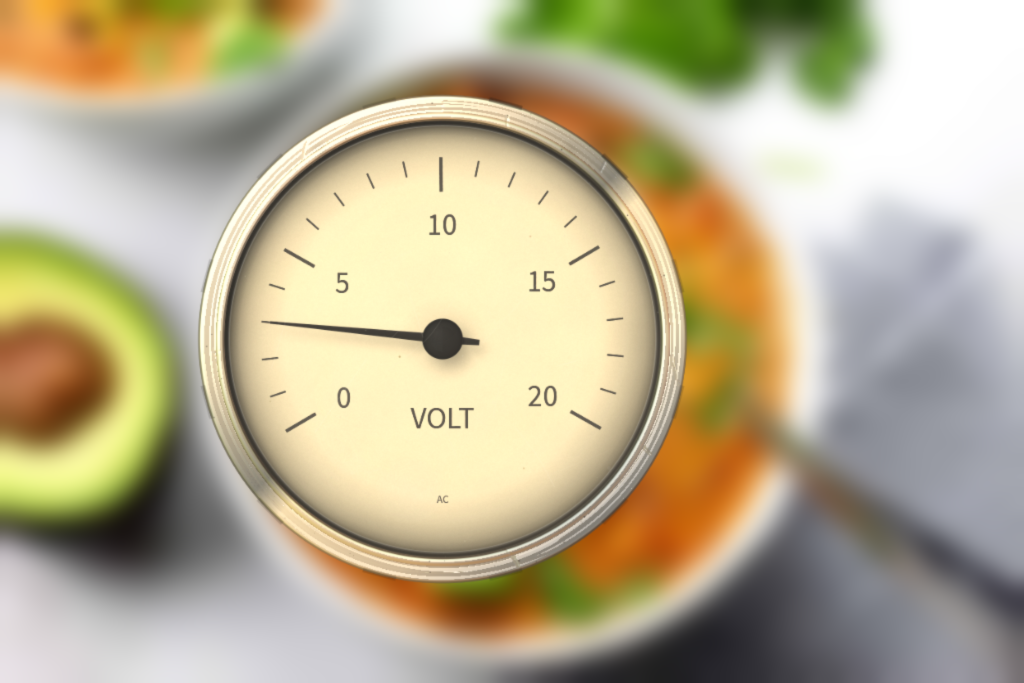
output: 3 V
